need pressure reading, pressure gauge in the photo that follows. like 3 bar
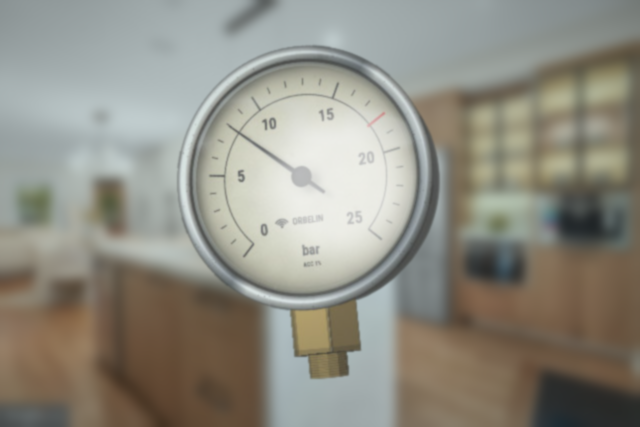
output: 8 bar
